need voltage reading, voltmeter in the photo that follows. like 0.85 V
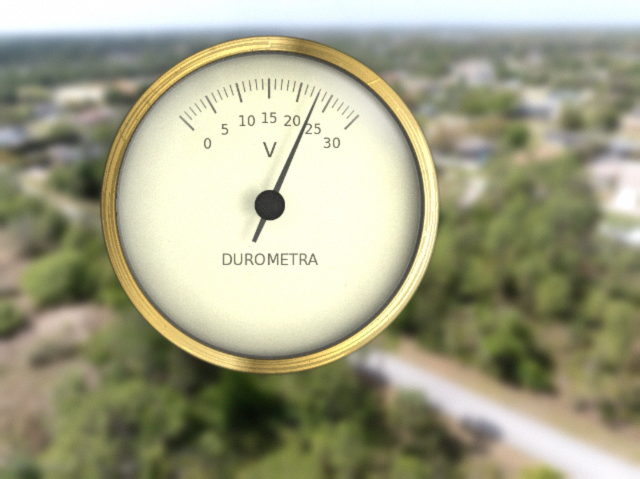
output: 23 V
